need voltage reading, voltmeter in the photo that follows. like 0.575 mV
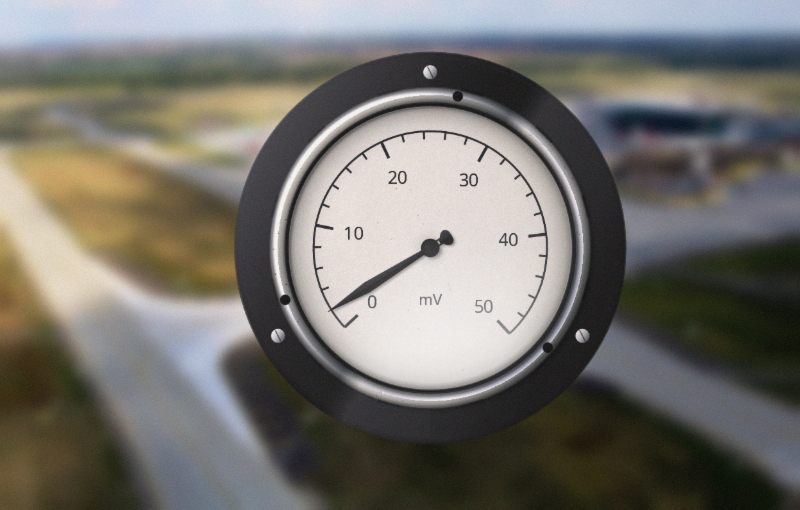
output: 2 mV
